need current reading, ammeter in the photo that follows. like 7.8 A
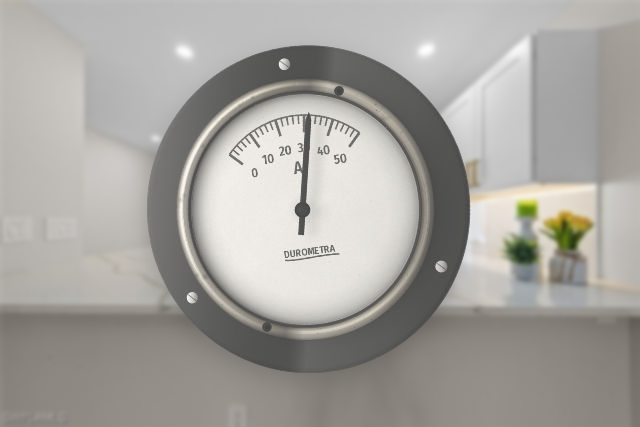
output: 32 A
